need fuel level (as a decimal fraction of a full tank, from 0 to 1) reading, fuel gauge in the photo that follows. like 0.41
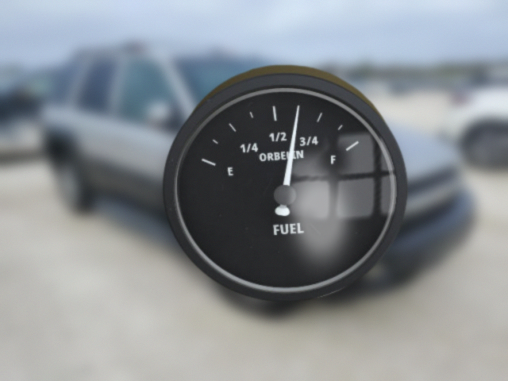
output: 0.625
